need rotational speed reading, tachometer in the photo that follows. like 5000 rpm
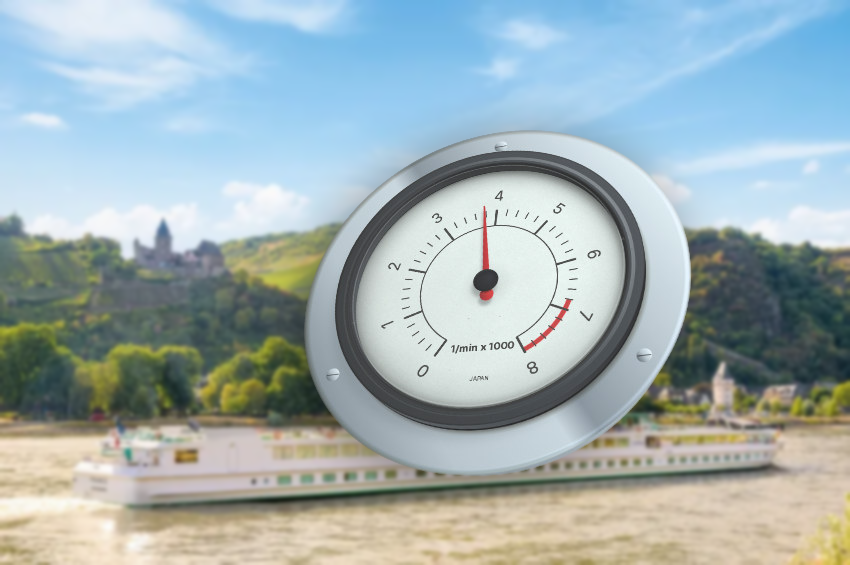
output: 3800 rpm
